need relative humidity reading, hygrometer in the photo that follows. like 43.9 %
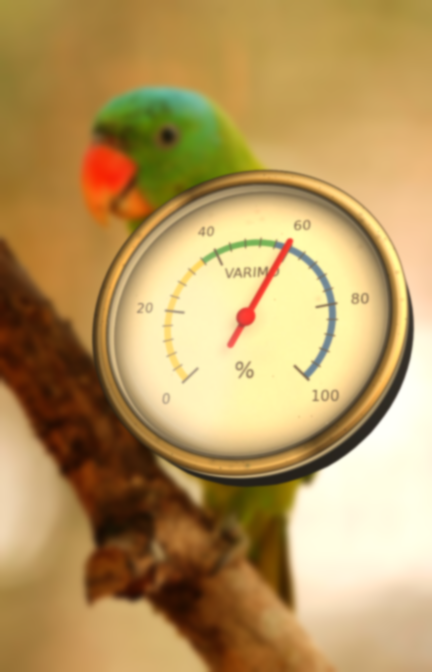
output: 60 %
